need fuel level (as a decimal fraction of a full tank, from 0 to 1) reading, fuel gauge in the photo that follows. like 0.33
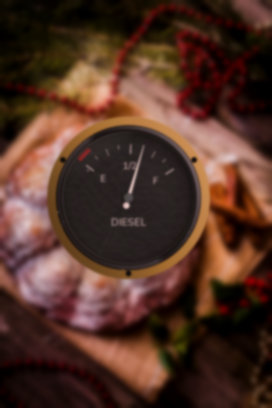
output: 0.625
